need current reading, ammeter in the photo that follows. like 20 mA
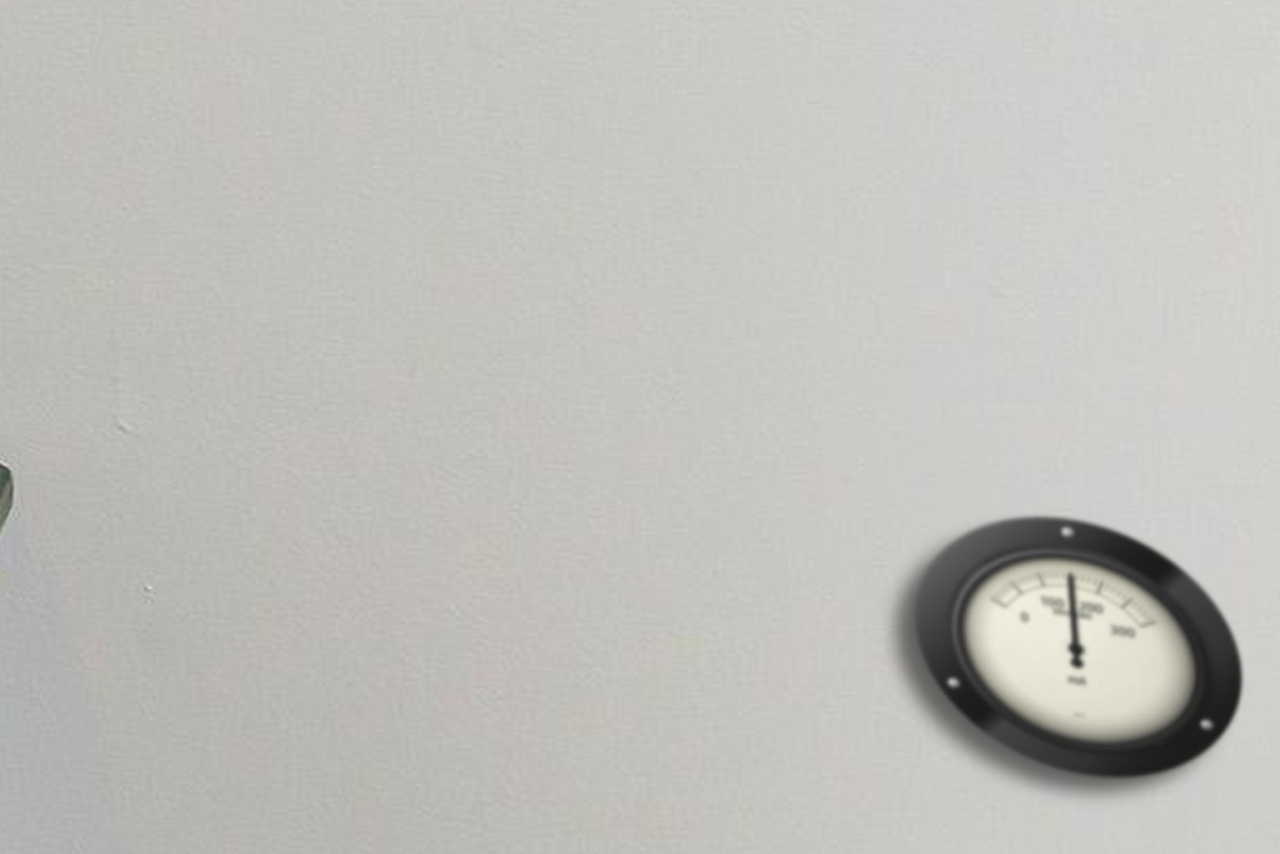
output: 150 mA
